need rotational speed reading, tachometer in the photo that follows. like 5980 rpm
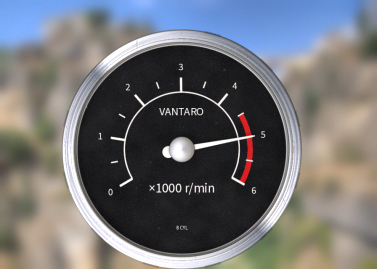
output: 5000 rpm
